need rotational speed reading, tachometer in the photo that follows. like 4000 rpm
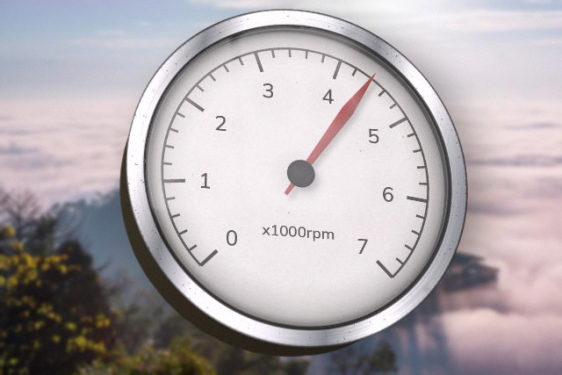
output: 4400 rpm
